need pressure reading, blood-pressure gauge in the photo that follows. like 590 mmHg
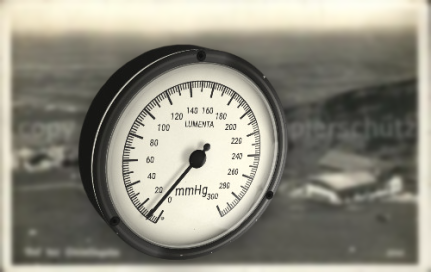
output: 10 mmHg
